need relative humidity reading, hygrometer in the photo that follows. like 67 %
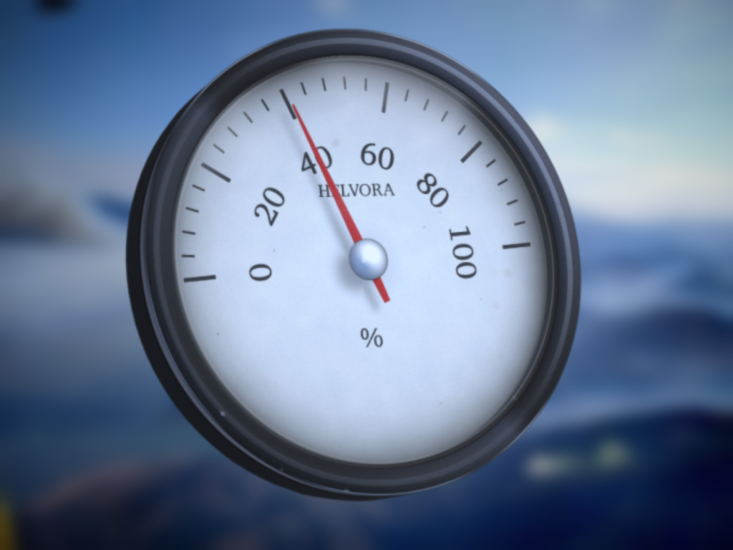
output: 40 %
